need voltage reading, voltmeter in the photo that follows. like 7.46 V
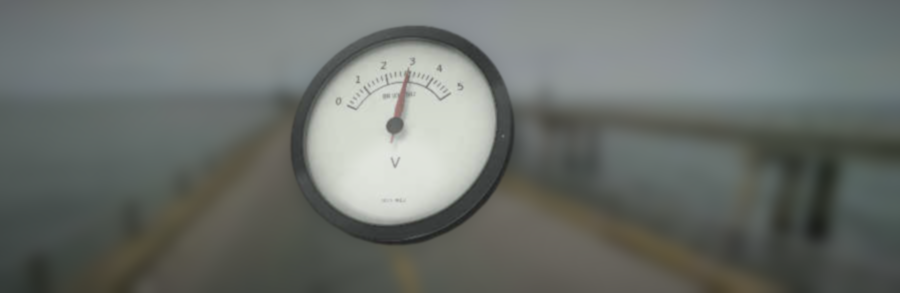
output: 3 V
